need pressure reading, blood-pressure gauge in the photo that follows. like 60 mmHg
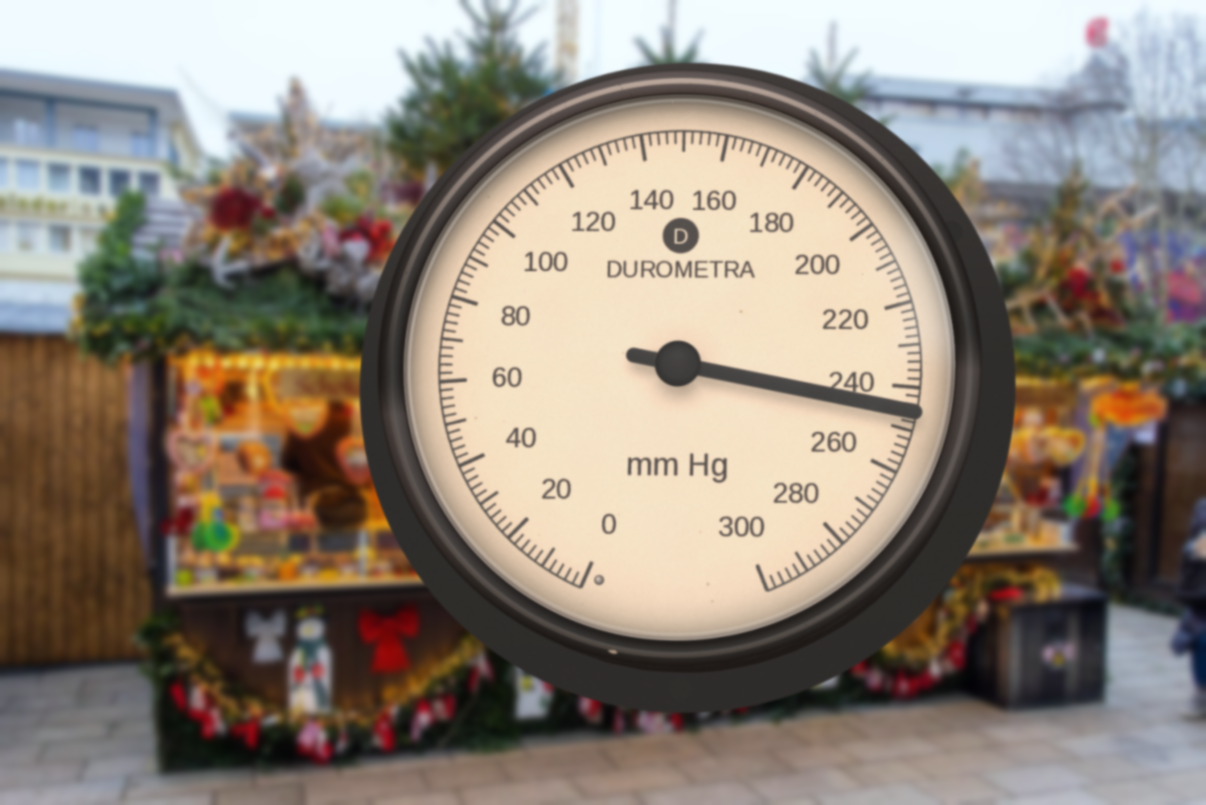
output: 246 mmHg
